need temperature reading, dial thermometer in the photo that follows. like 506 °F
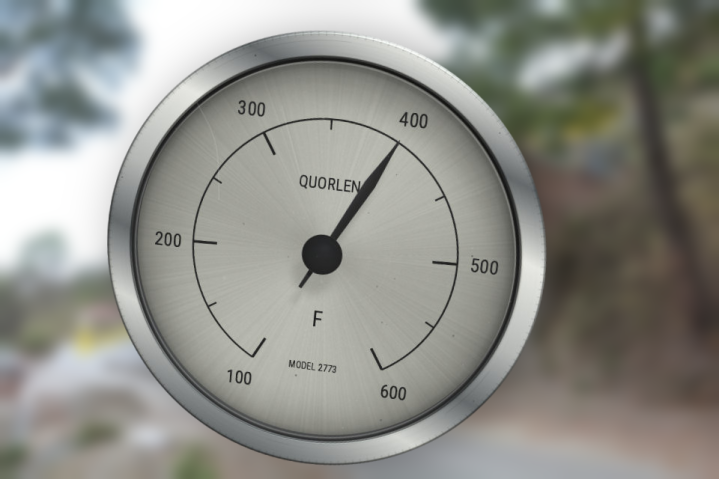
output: 400 °F
